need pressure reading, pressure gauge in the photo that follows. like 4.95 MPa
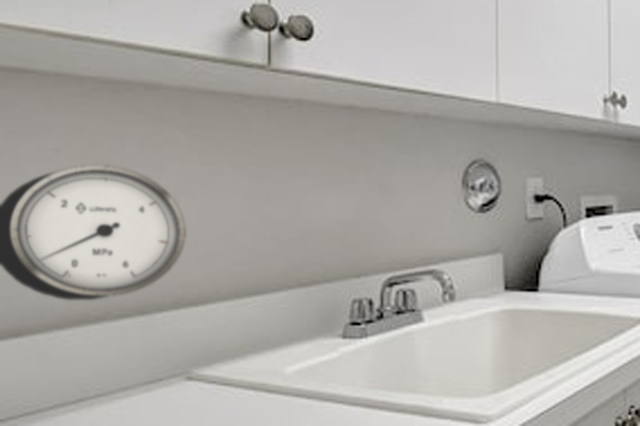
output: 0.5 MPa
